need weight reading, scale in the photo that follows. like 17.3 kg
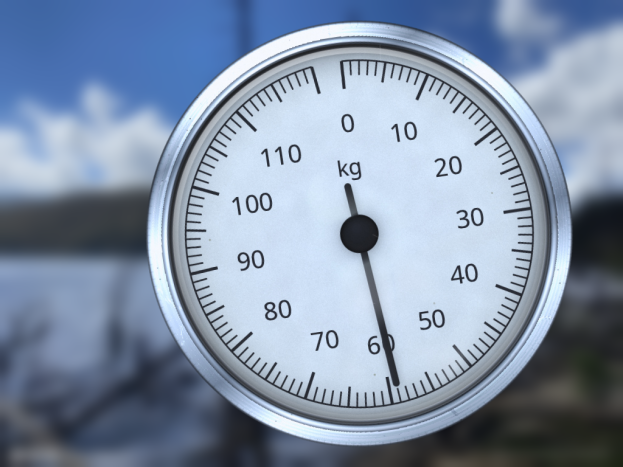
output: 59 kg
